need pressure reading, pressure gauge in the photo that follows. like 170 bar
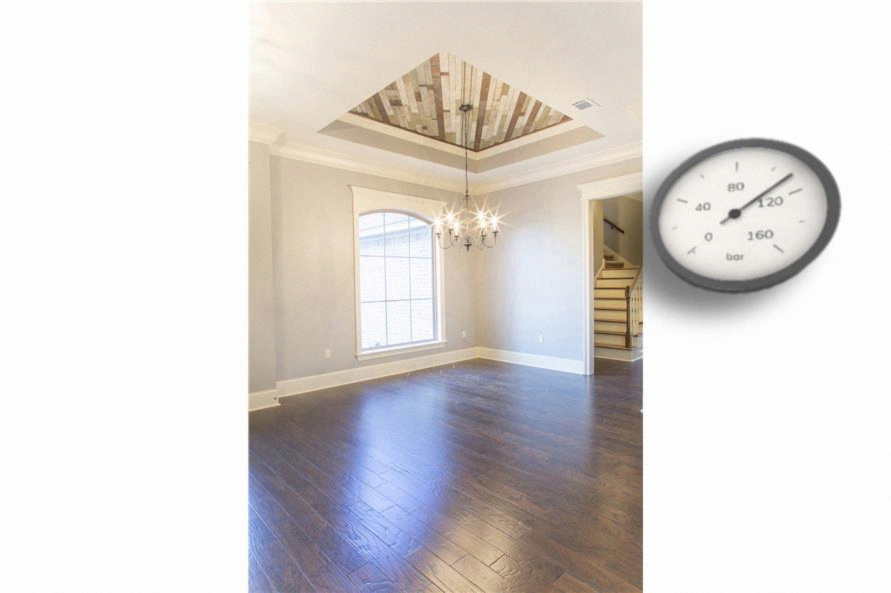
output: 110 bar
